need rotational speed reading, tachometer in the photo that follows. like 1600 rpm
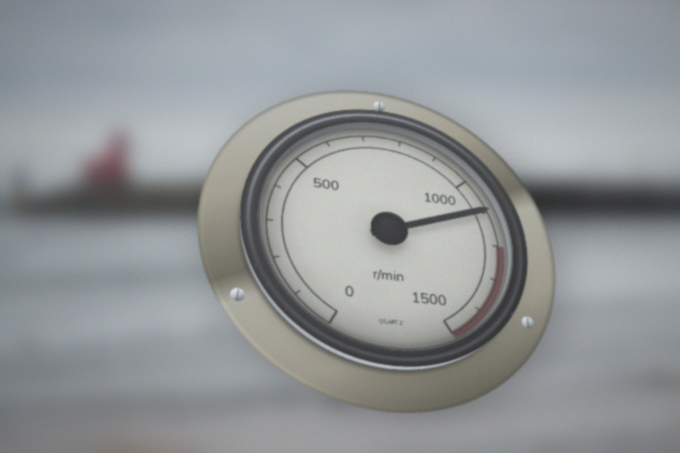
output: 1100 rpm
